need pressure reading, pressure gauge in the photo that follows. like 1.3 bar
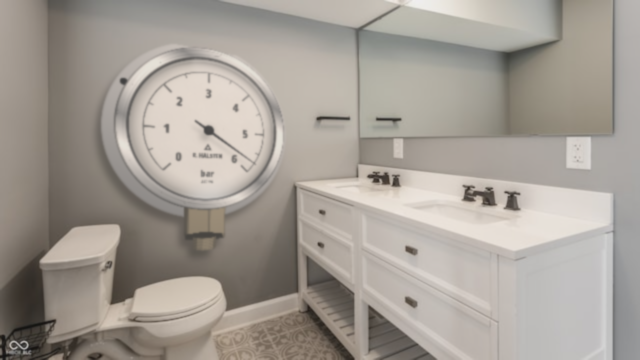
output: 5.75 bar
